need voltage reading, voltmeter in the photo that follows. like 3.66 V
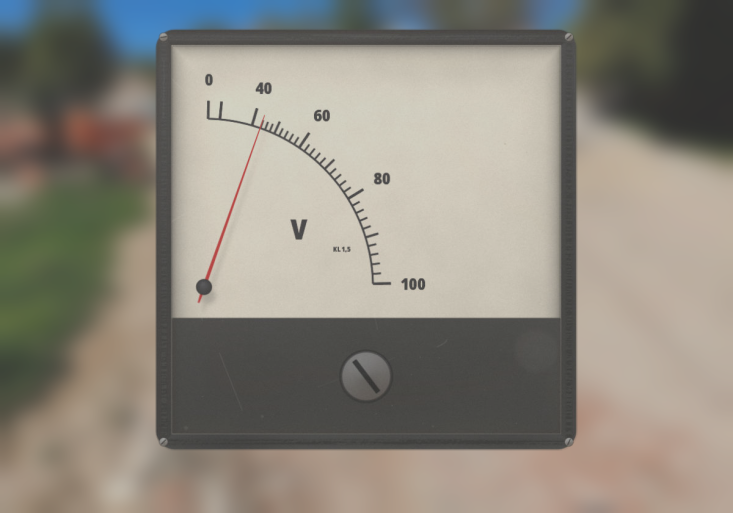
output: 44 V
